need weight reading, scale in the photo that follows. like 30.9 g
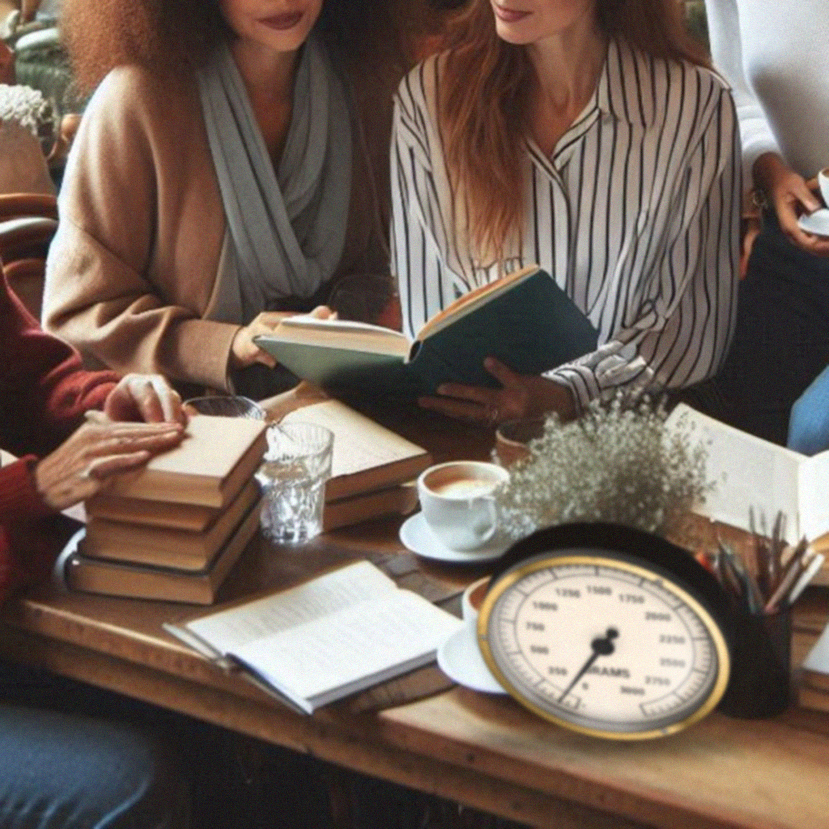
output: 100 g
